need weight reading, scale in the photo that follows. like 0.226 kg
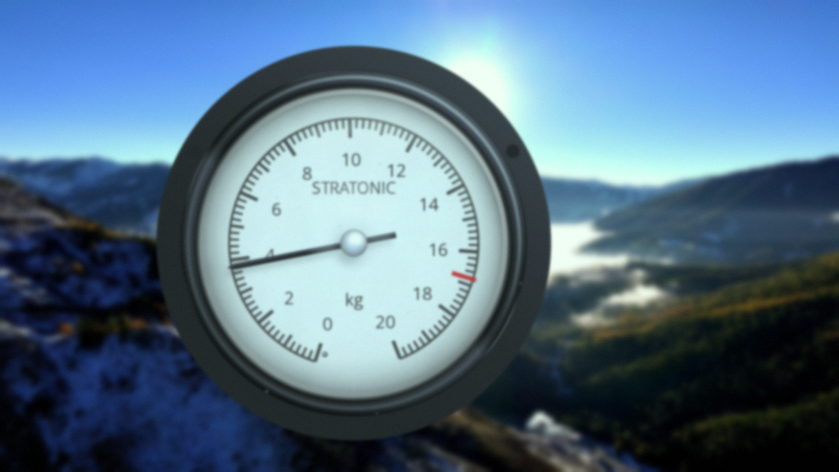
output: 3.8 kg
